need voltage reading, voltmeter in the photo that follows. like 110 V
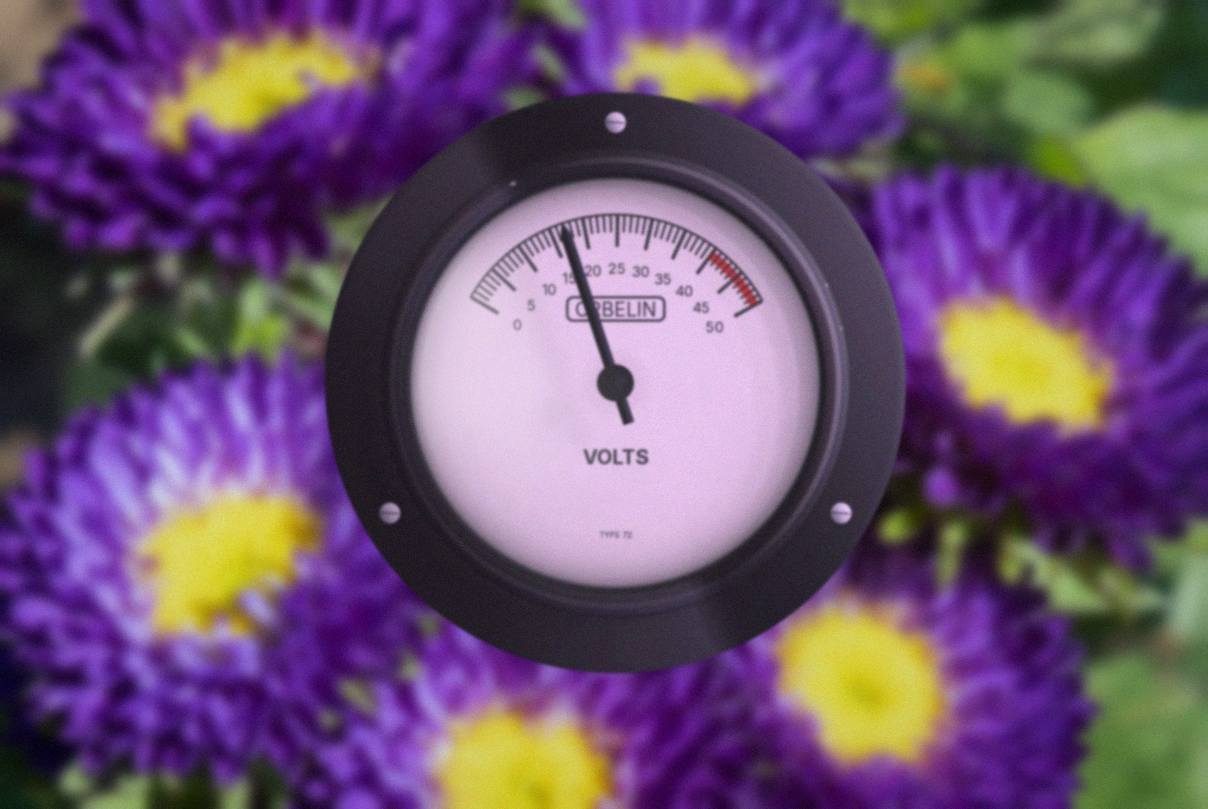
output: 17 V
